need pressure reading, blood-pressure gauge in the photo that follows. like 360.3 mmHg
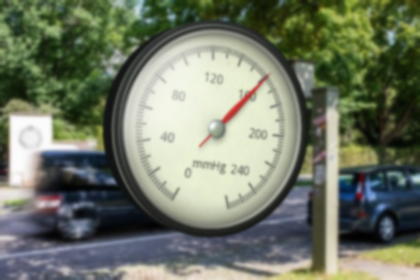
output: 160 mmHg
